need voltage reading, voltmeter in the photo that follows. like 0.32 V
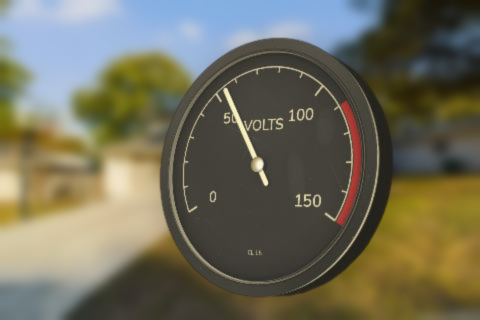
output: 55 V
